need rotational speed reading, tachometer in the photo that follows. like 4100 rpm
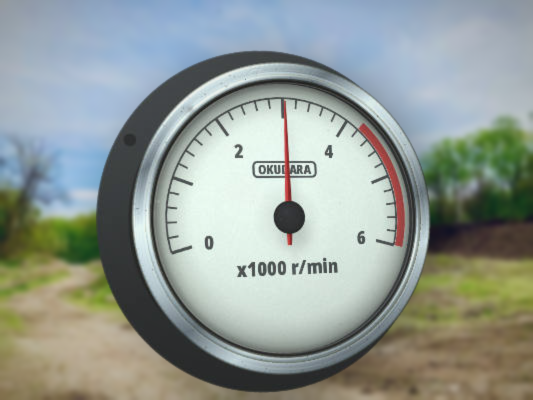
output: 3000 rpm
